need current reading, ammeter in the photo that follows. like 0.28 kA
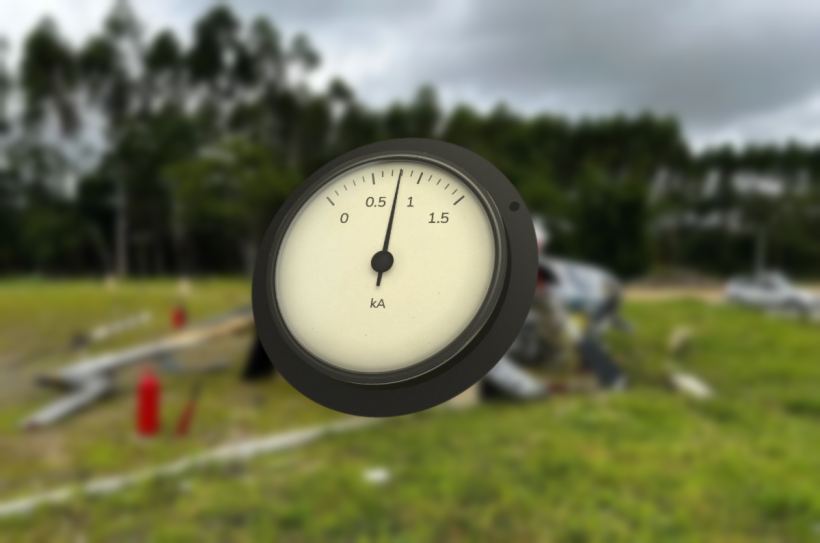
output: 0.8 kA
